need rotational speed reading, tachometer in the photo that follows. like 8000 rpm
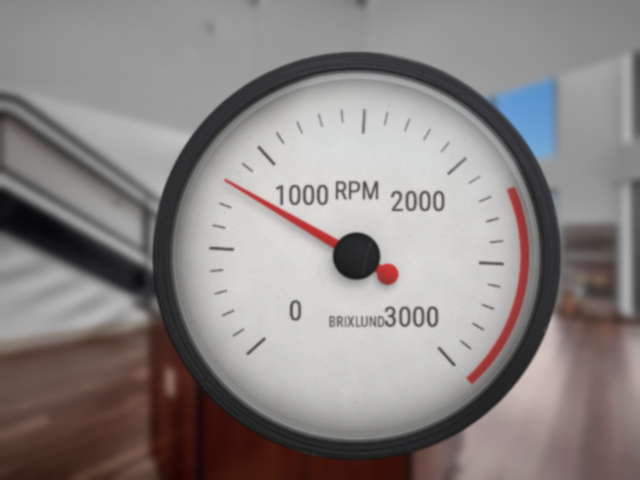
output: 800 rpm
